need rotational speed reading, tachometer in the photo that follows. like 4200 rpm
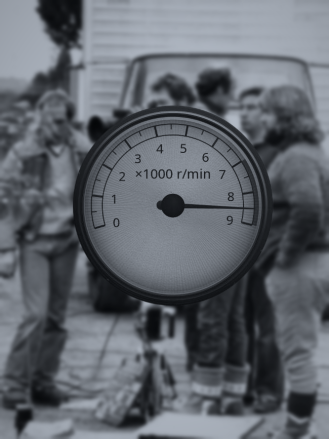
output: 8500 rpm
